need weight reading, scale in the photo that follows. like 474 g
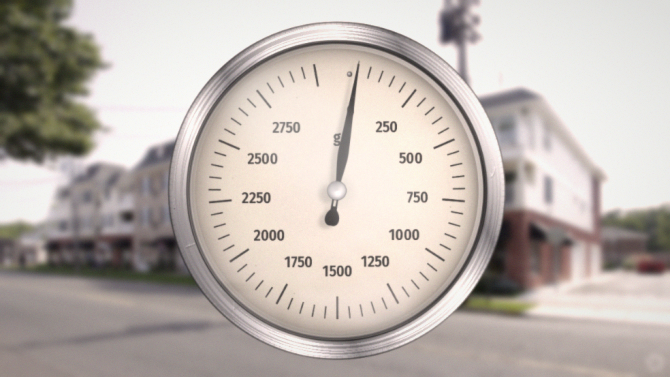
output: 0 g
